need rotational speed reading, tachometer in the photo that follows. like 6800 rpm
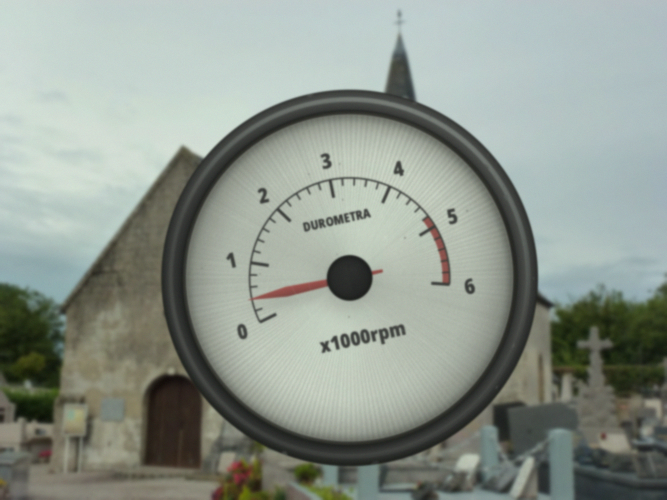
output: 400 rpm
